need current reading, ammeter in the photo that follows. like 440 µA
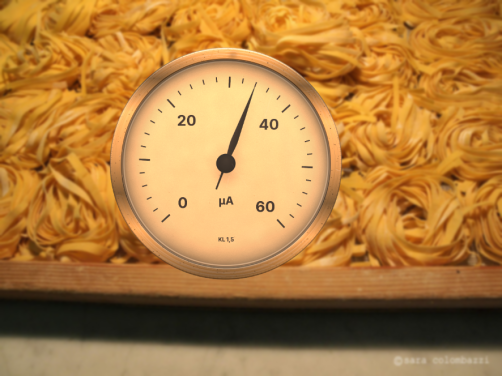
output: 34 µA
